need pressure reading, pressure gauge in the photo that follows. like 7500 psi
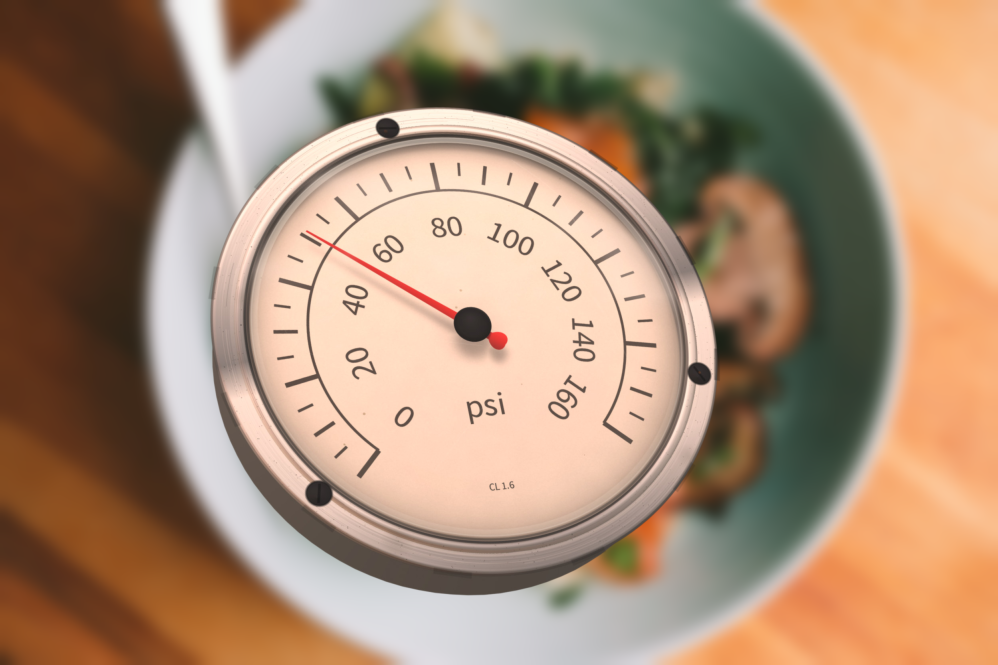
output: 50 psi
